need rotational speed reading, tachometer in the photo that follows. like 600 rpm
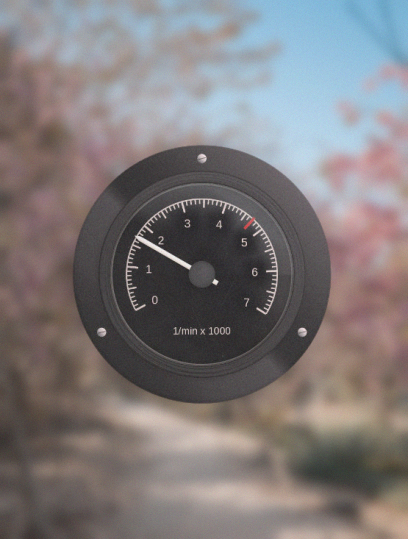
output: 1700 rpm
